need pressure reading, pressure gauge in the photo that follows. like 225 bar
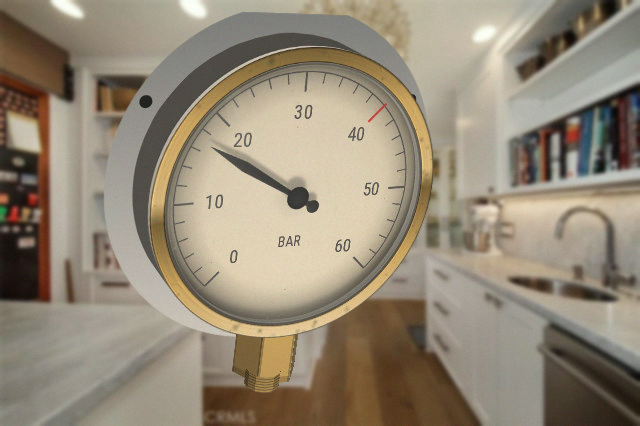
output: 17 bar
